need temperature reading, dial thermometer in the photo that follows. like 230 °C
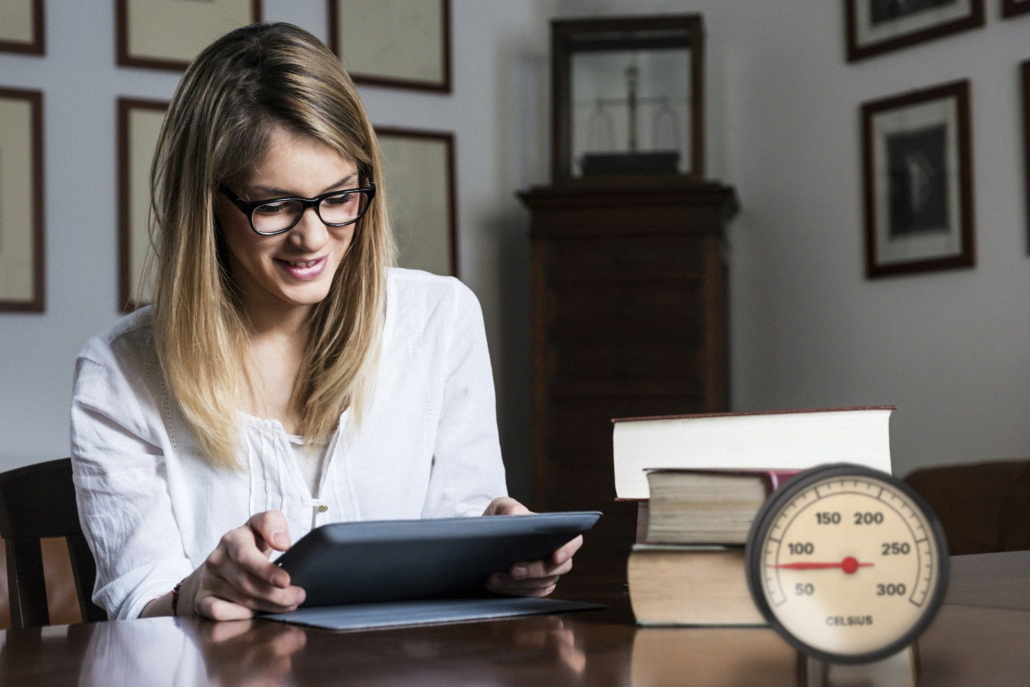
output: 80 °C
